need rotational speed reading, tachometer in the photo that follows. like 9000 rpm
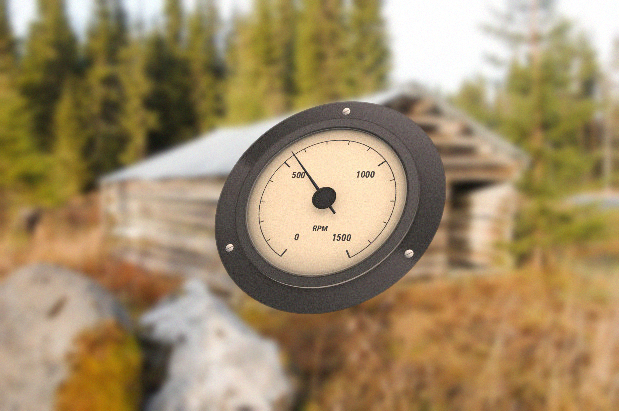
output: 550 rpm
